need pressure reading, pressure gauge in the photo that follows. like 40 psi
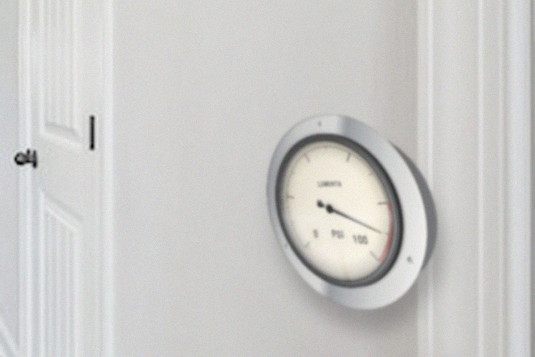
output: 90 psi
